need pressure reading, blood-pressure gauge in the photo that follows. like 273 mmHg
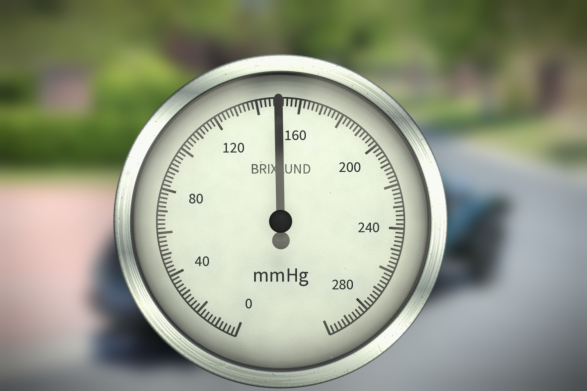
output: 150 mmHg
